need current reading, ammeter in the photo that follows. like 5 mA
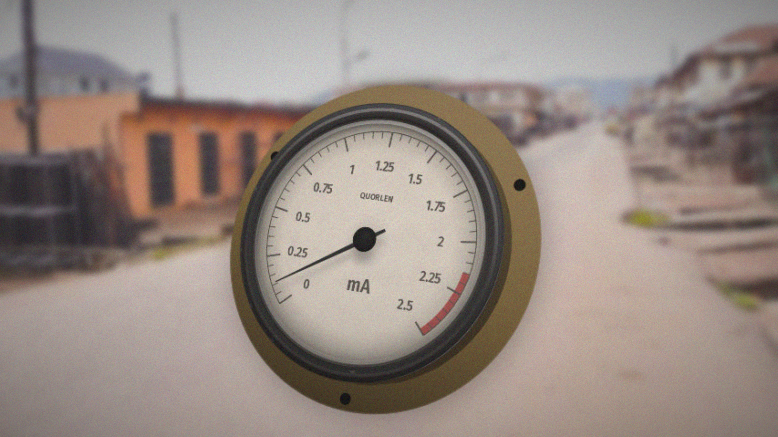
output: 0.1 mA
